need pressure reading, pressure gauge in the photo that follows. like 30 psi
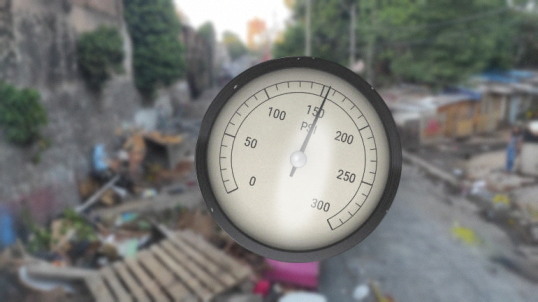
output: 155 psi
